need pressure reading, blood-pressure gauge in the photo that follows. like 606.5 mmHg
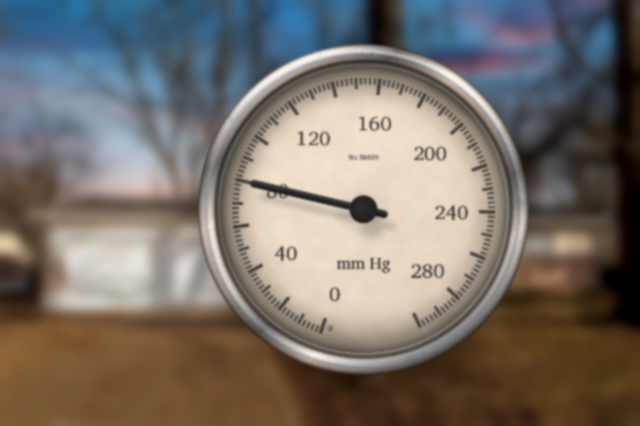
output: 80 mmHg
